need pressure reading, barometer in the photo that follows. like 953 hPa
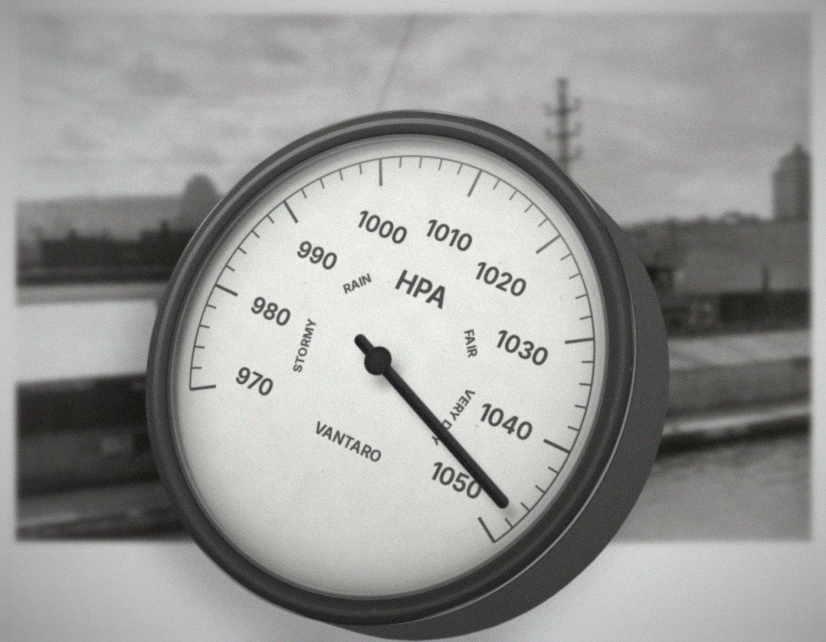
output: 1047 hPa
